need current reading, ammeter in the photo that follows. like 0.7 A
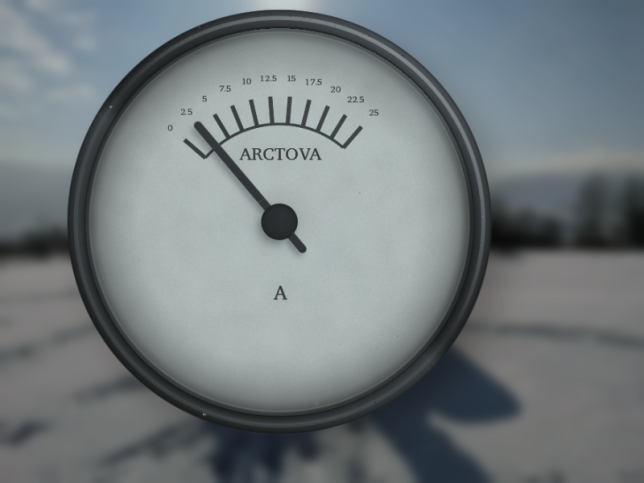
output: 2.5 A
